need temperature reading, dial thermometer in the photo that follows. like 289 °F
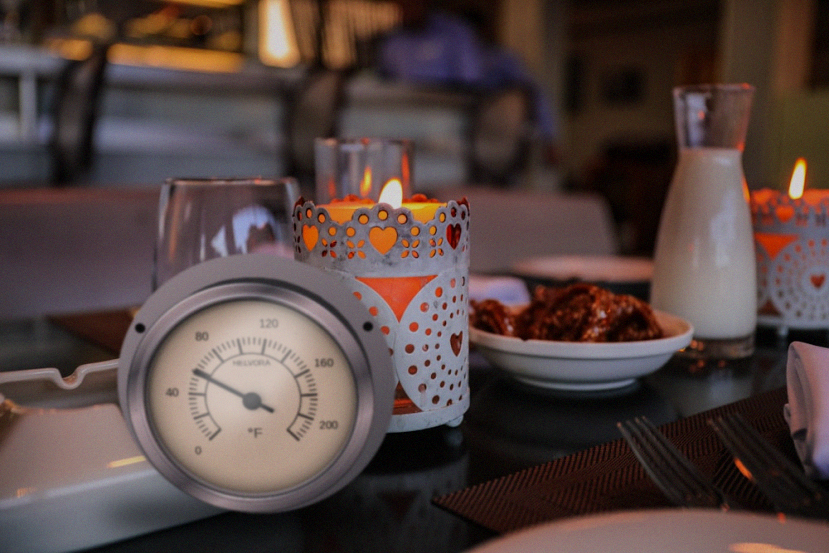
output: 60 °F
